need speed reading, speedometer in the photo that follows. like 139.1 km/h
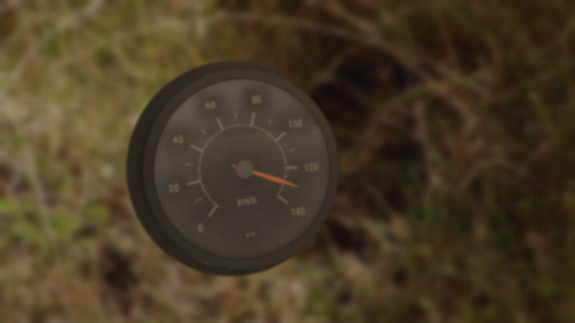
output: 130 km/h
